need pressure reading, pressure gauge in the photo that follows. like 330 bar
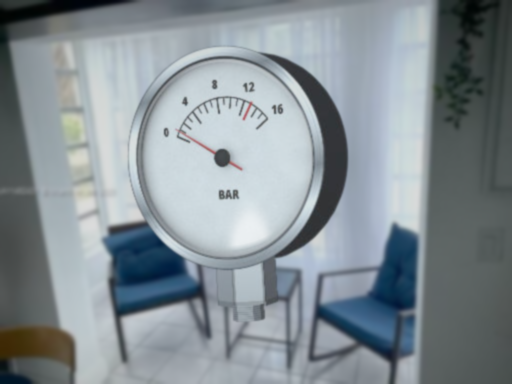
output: 1 bar
